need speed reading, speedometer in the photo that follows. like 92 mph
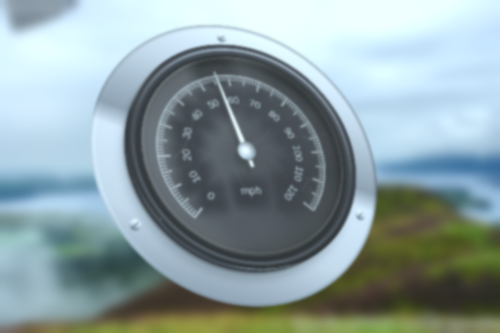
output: 55 mph
